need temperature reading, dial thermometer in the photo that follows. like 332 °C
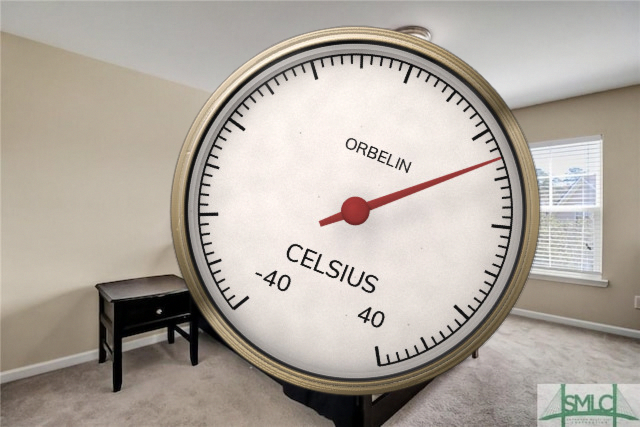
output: 13 °C
